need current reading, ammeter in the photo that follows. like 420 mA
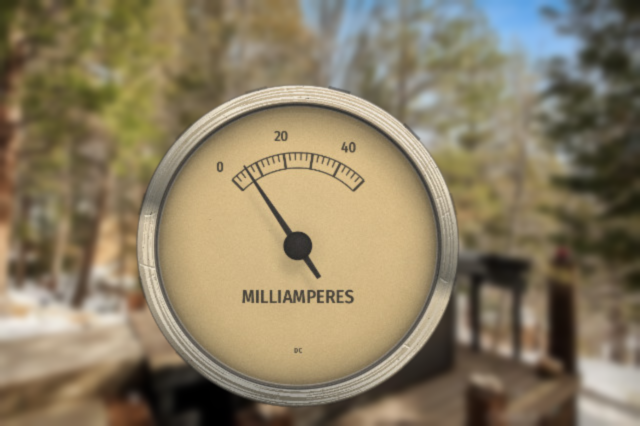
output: 6 mA
